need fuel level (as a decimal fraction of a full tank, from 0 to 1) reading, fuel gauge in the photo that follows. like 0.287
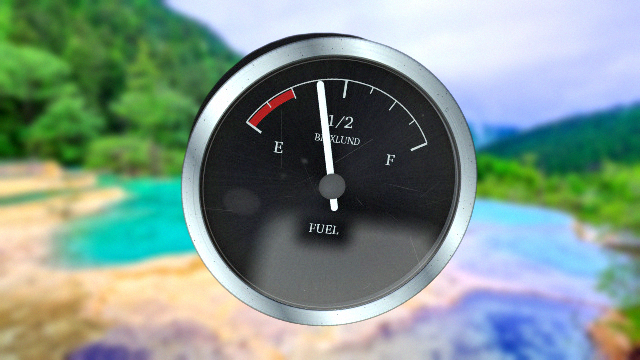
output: 0.375
